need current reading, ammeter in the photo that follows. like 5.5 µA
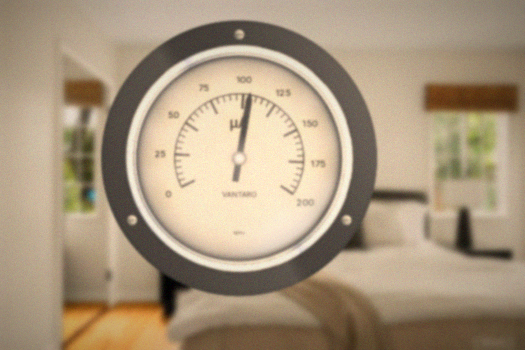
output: 105 µA
